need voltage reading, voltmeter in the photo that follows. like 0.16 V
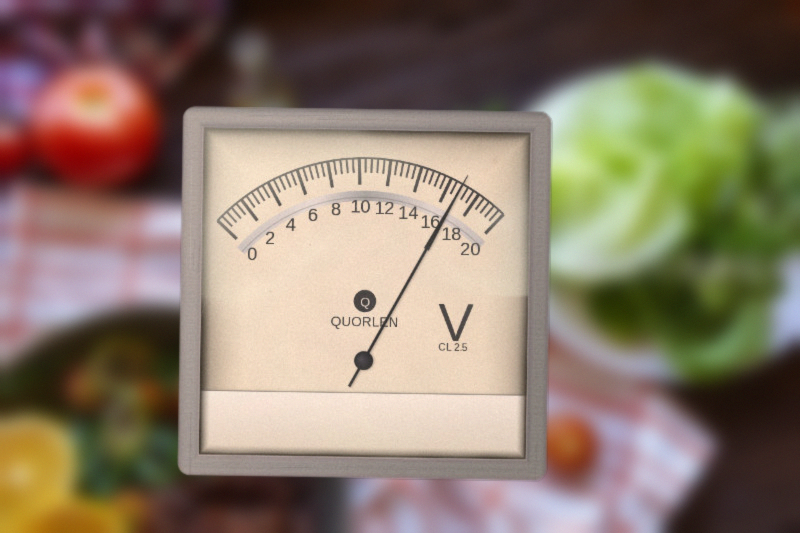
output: 16.8 V
